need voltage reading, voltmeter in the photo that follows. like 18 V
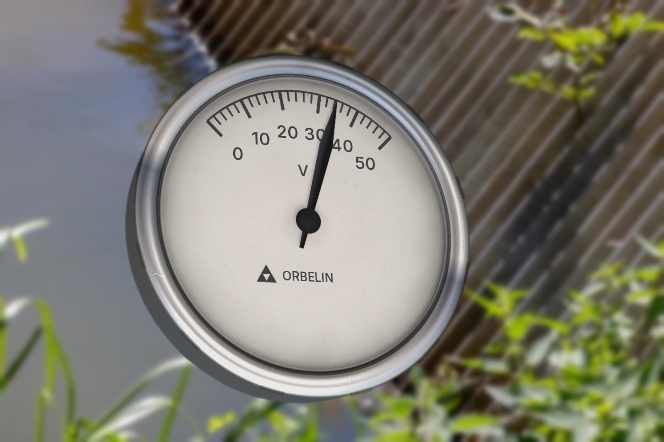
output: 34 V
